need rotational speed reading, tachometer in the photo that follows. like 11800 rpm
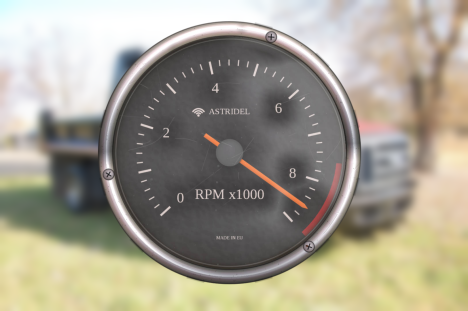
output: 8600 rpm
